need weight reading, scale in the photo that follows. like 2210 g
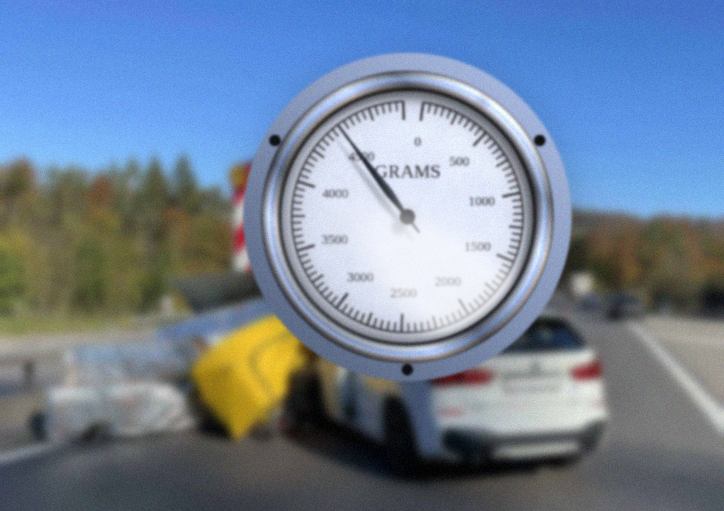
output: 4500 g
